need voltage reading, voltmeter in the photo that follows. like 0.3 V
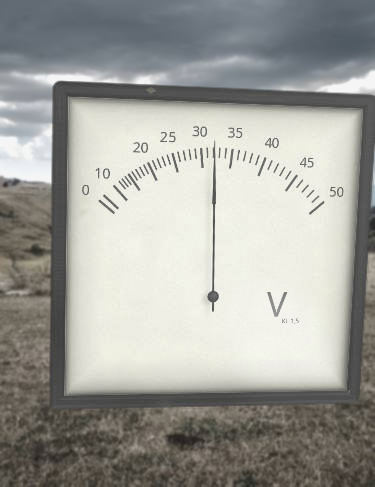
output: 32 V
